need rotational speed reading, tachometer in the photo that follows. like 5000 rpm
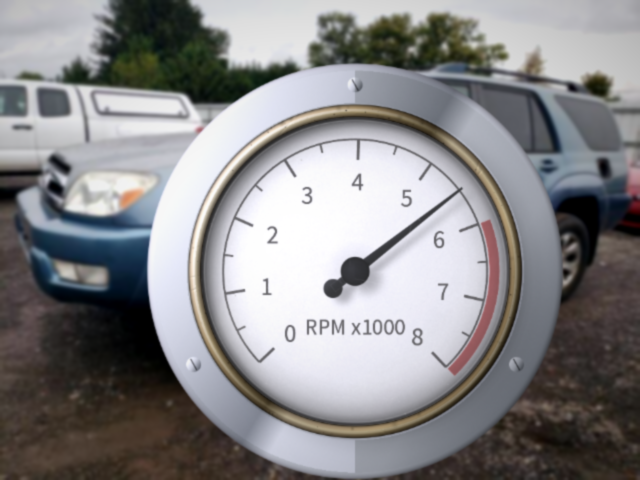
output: 5500 rpm
